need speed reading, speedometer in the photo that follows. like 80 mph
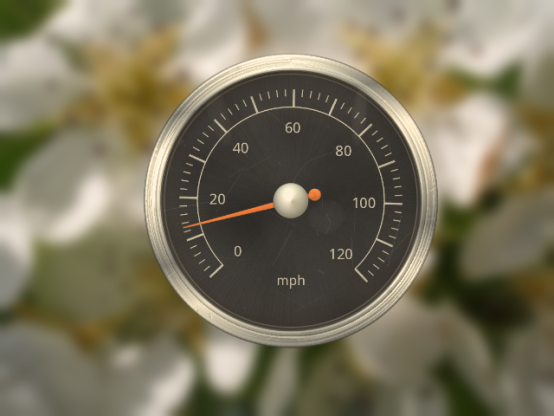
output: 13 mph
